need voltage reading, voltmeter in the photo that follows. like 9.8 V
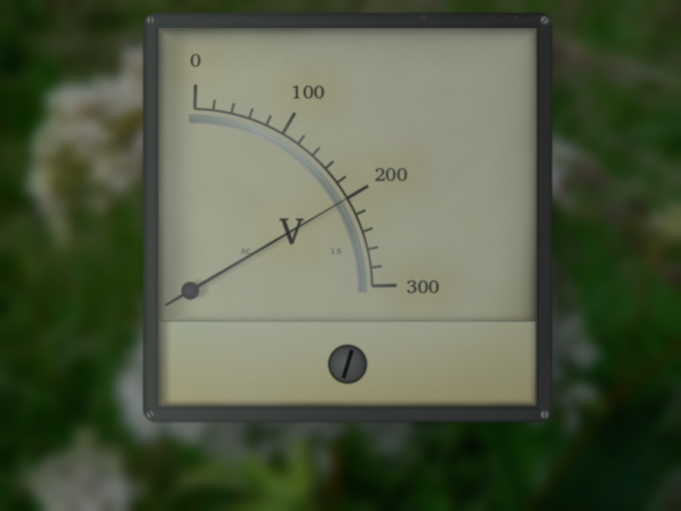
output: 200 V
